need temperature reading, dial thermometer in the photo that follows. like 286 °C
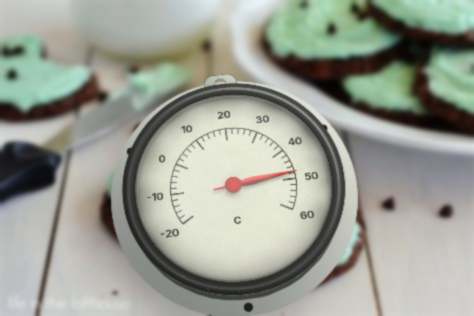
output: 48 °C
